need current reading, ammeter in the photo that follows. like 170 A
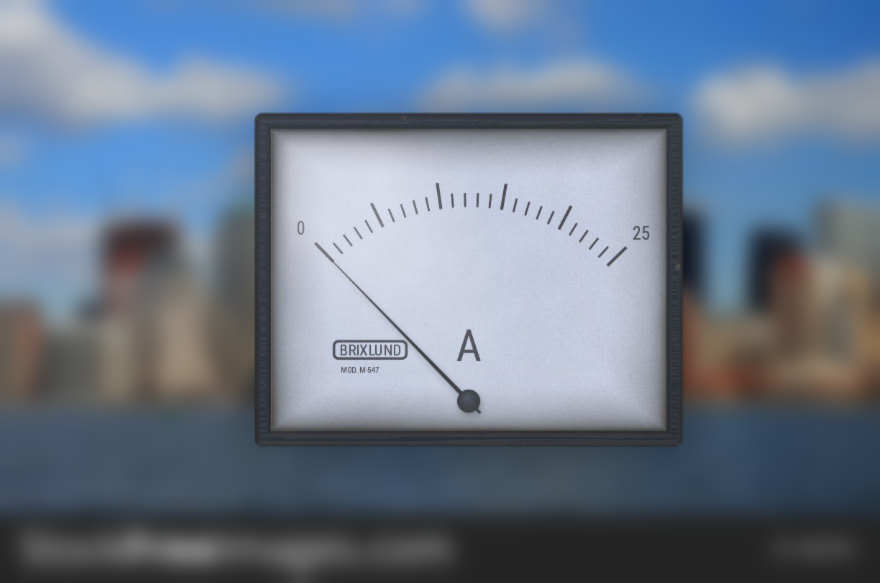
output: 0 A
